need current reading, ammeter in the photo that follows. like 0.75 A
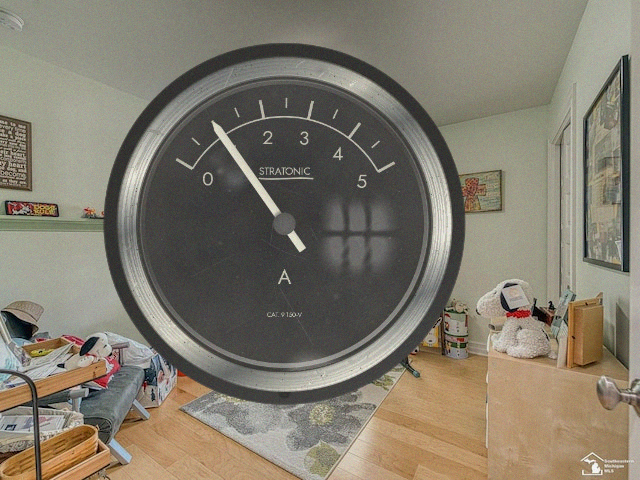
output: 1 A
